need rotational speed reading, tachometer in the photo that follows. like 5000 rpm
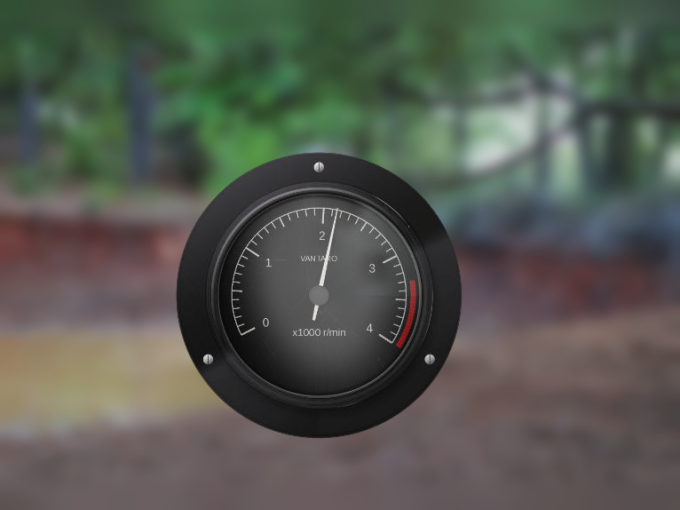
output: 2150 rpm
